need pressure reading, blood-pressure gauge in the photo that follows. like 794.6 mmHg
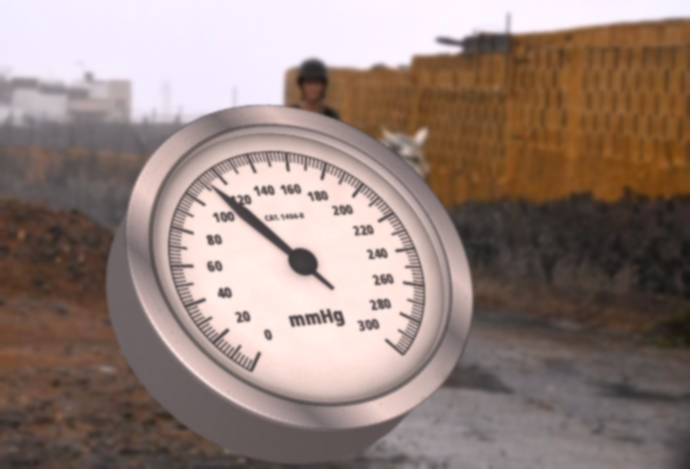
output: 110 mmHg
